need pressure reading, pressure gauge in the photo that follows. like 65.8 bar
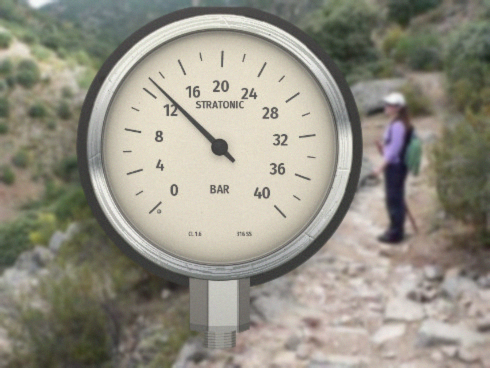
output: 13 bar
